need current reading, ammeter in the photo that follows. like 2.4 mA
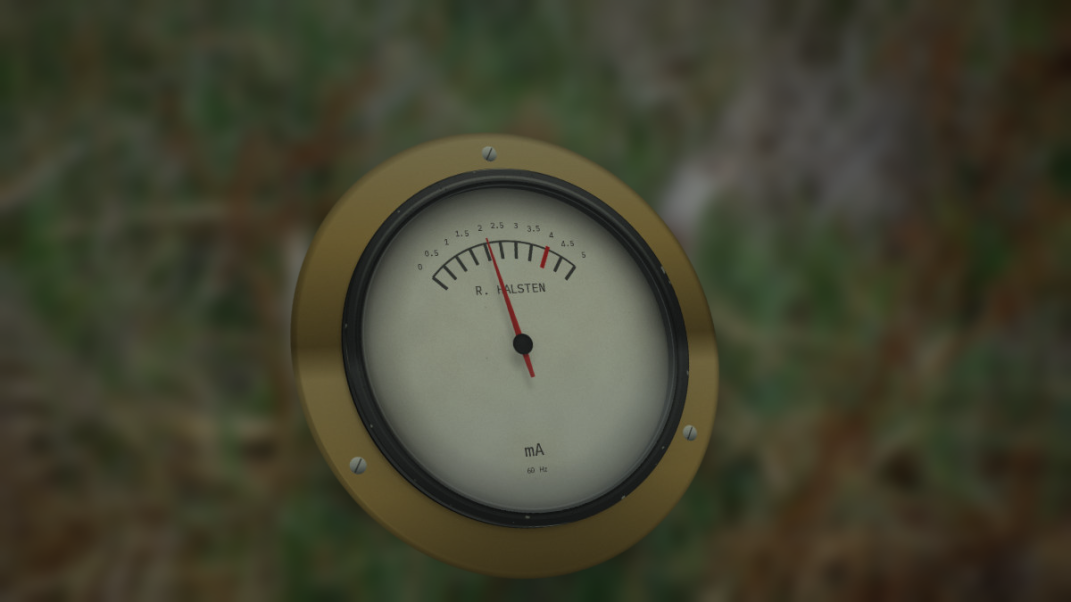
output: 2 mA
